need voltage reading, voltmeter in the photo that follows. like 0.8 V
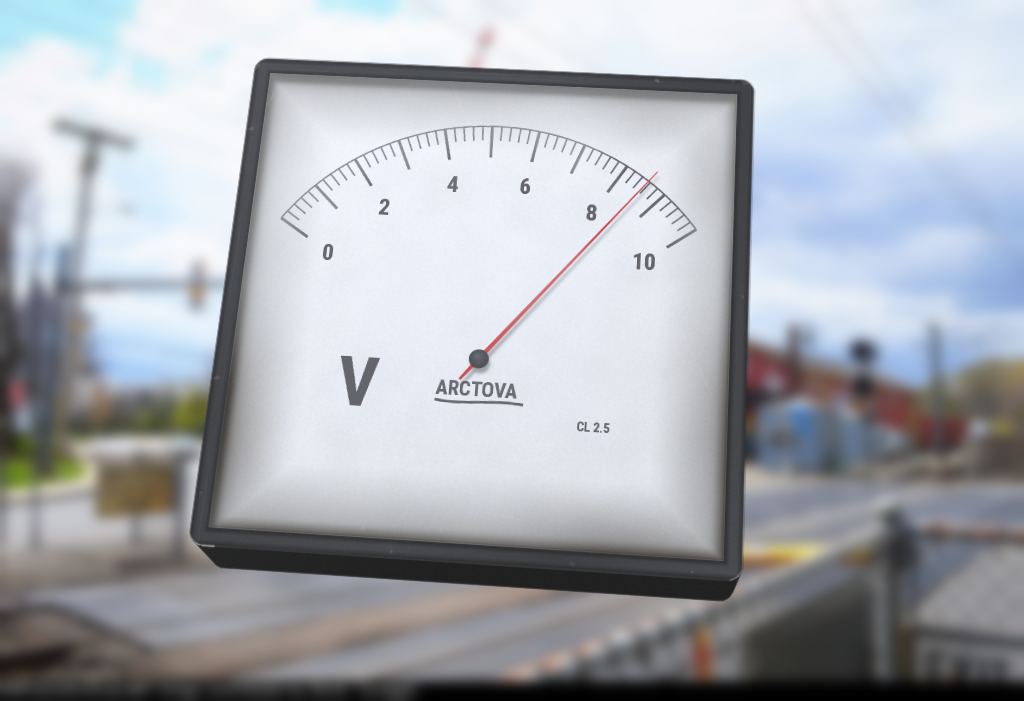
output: 8.6 V
